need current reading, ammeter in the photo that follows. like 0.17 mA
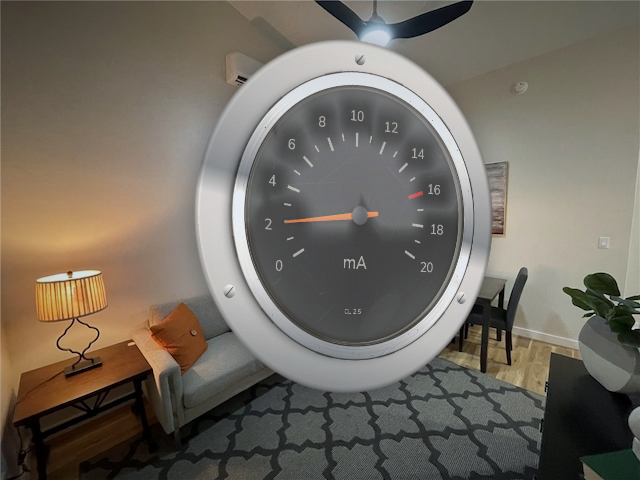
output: 2 mA
